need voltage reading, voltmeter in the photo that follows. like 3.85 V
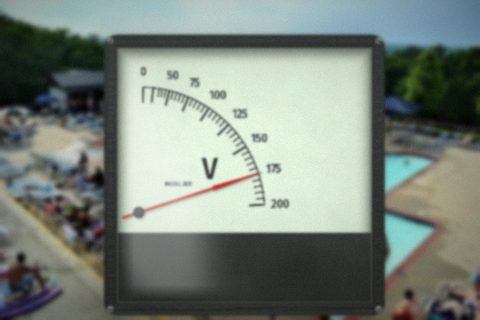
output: 175 V
